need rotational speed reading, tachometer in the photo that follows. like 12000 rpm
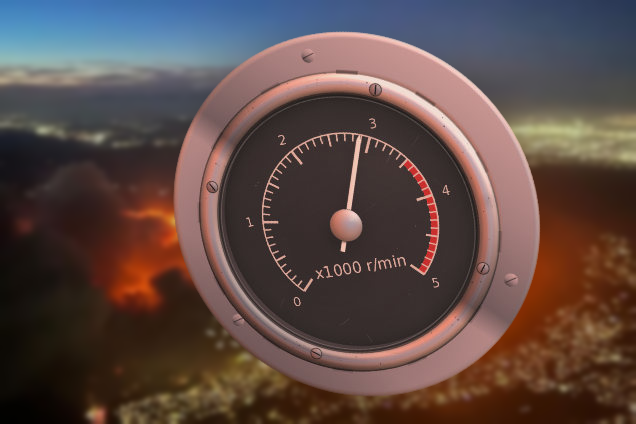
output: 2900 rpm
